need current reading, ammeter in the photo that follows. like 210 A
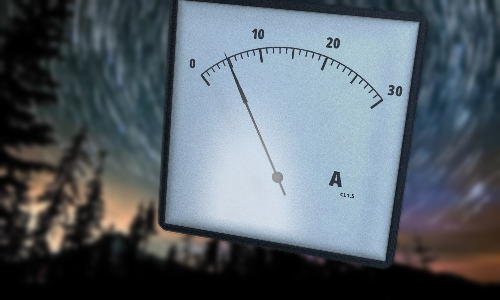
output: 5 A
